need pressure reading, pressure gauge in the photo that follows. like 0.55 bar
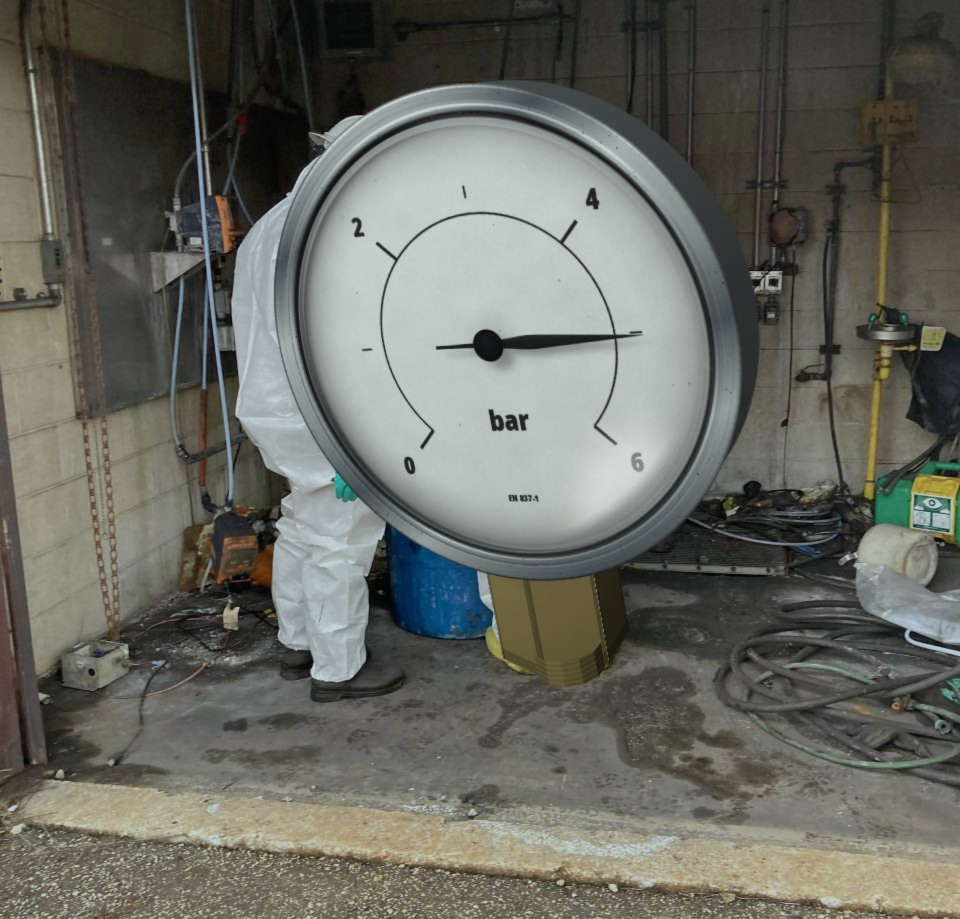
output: 5 bar
